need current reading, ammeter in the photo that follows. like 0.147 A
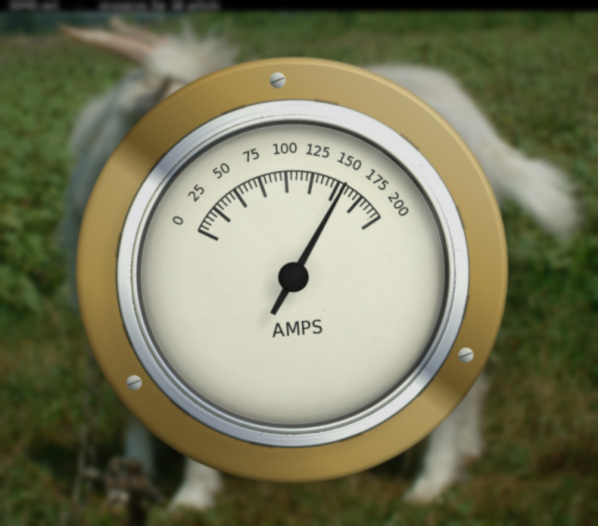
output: 155 A
